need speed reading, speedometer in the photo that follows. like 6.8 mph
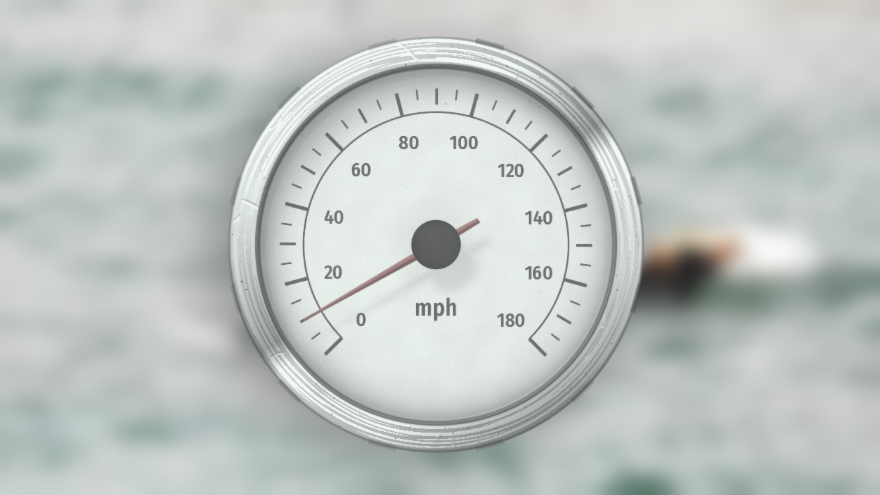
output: 10 mph
